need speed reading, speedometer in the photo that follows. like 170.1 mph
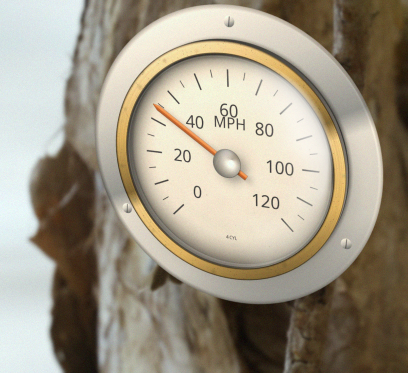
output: 35 mph
